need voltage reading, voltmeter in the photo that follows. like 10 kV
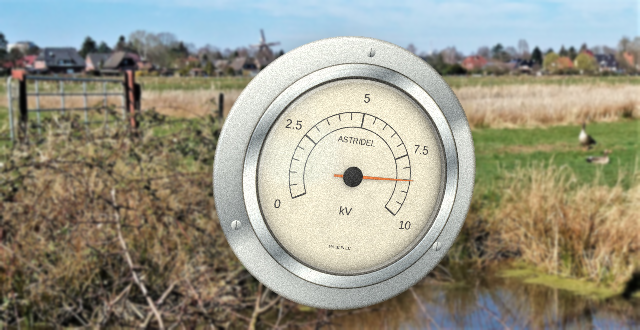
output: 8.5 kV
